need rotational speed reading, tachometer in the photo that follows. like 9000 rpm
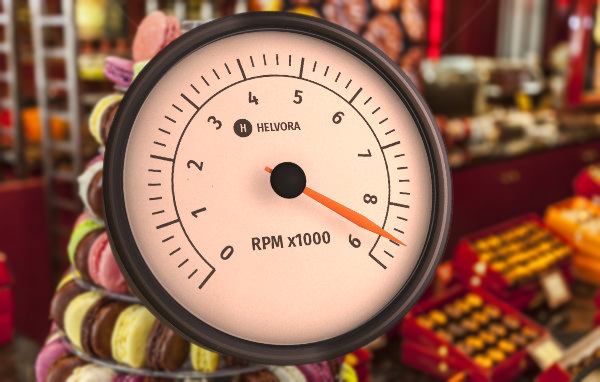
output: 8600 rpm
